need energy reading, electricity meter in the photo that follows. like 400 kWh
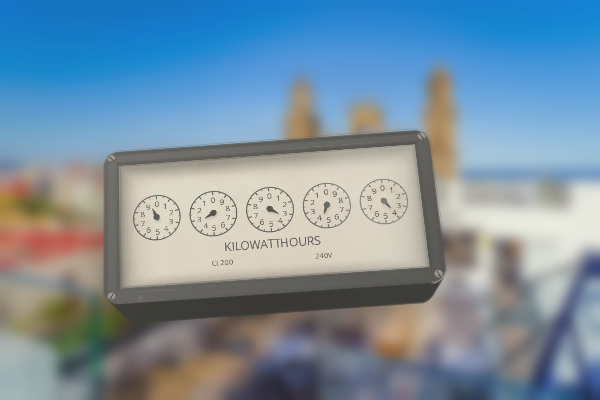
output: 93344 kWh
